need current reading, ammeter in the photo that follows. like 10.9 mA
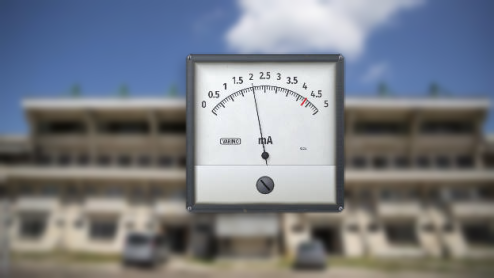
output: 2 mA
